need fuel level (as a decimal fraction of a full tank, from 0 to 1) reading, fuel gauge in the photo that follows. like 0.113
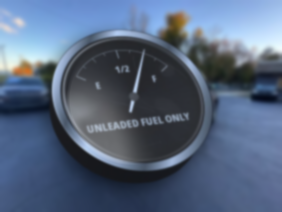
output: 0.75
